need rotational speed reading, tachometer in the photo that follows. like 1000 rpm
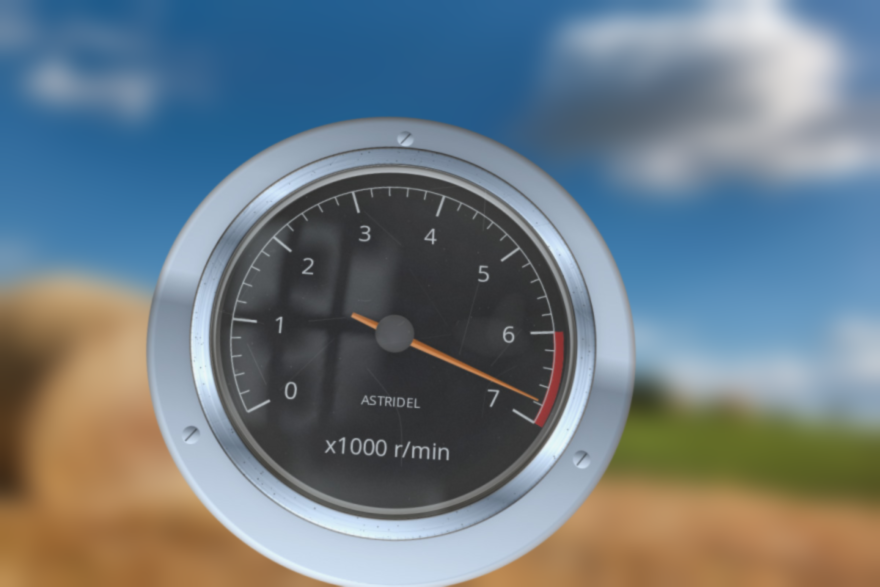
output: 6800 rpm
